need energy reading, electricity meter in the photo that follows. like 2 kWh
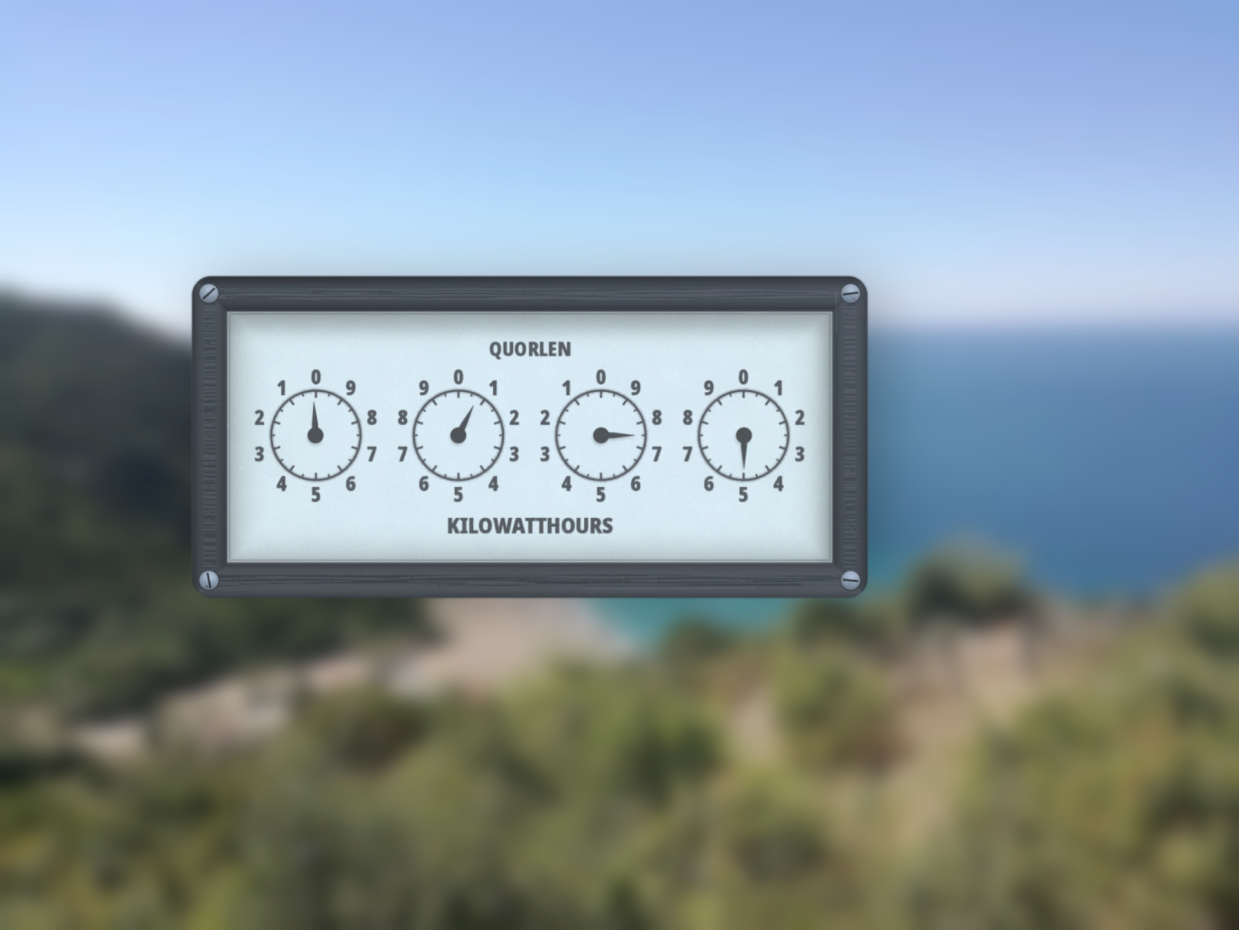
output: 75 kWh
